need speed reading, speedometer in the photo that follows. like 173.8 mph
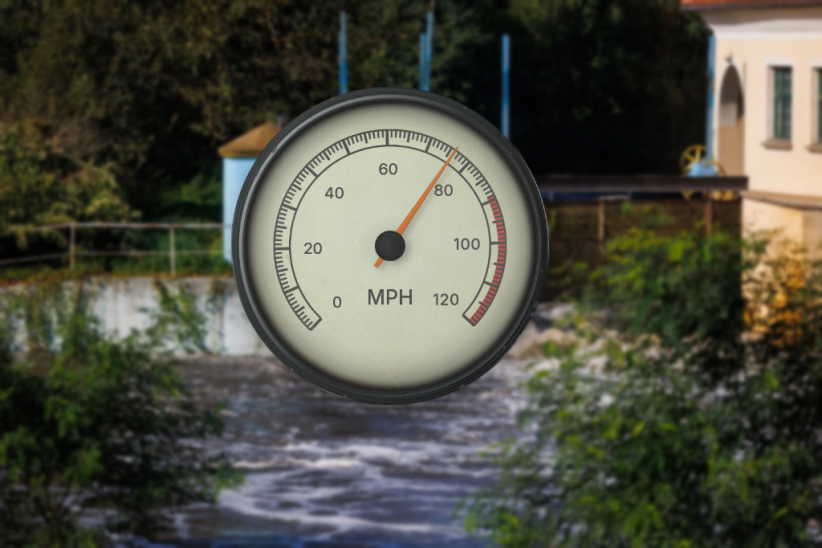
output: 76 mph
